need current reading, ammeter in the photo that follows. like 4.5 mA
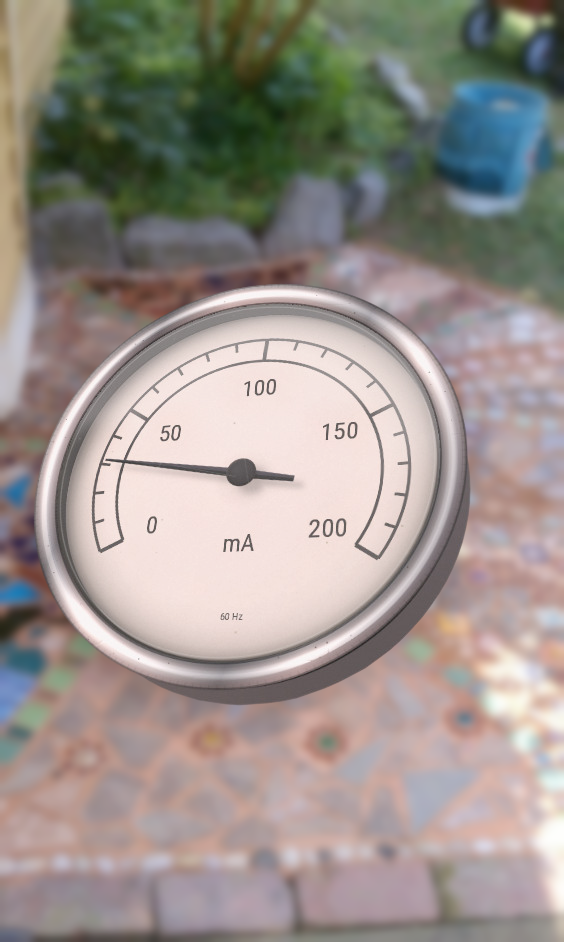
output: 30 mA
